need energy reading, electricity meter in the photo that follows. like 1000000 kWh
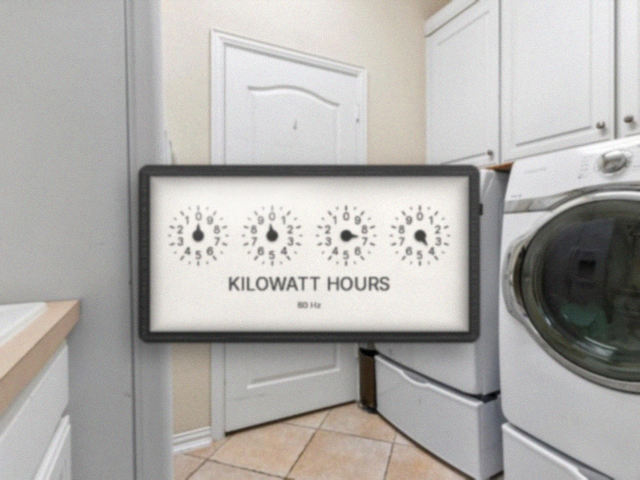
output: 9974 kWh
